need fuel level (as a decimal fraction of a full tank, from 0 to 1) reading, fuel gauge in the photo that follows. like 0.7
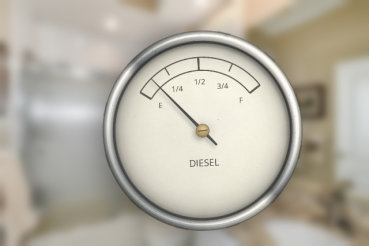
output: 0.125
